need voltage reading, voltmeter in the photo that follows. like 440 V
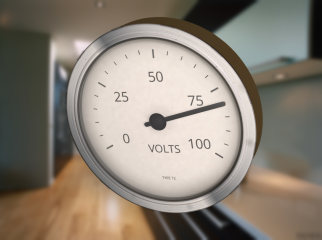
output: 80 V
